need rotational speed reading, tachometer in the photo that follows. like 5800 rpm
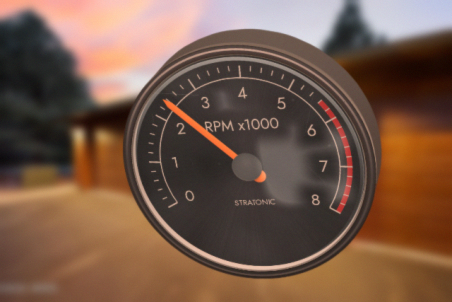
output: 2400 rpm
